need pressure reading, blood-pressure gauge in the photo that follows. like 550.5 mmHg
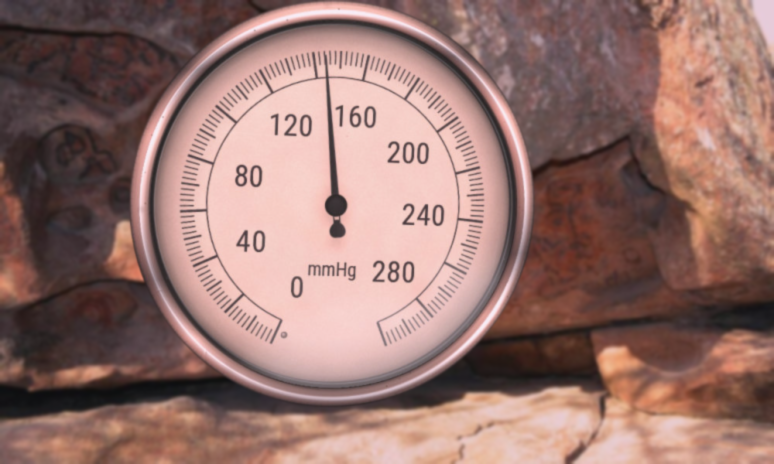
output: 144 mmHg
